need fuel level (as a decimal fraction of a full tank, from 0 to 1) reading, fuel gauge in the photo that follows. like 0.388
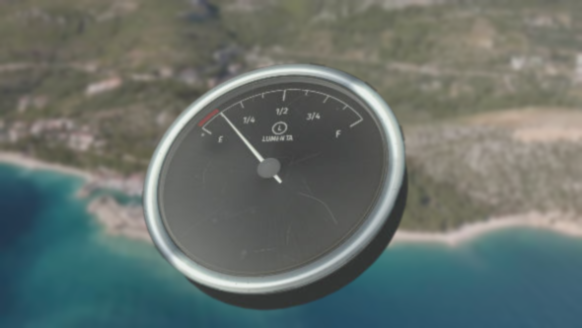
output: 0.125
